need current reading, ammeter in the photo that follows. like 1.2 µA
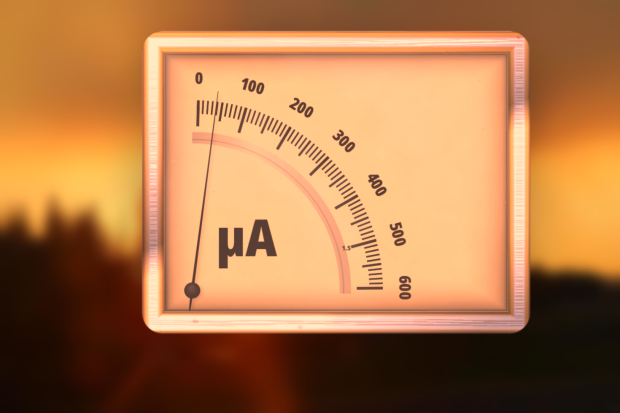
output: 40 µA
